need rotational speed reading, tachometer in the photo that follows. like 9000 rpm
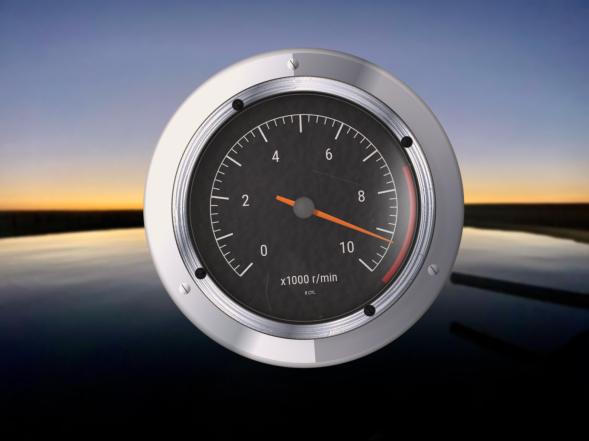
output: 9200 rpm
